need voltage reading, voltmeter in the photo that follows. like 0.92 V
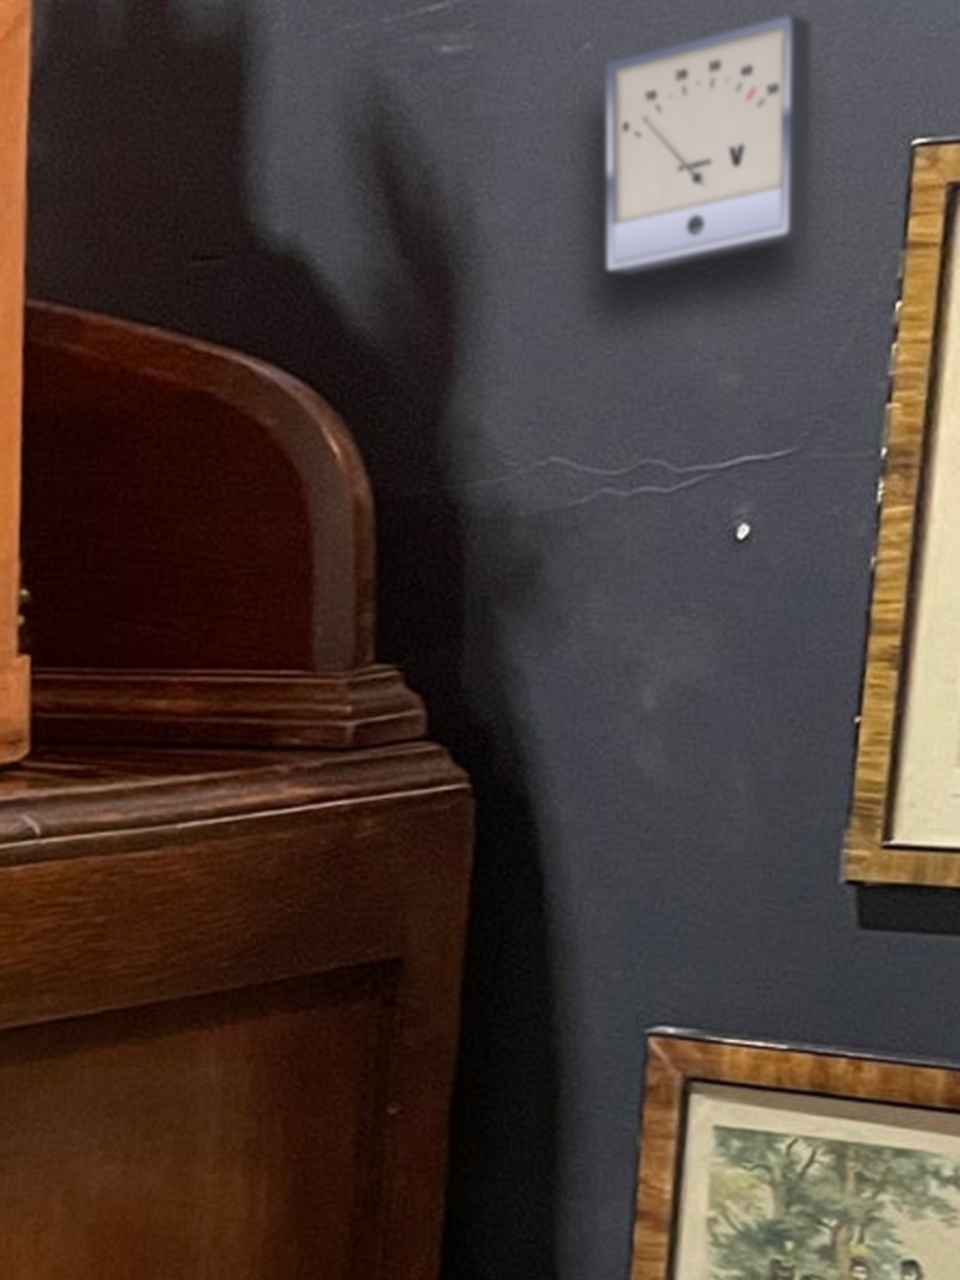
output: 5 V
